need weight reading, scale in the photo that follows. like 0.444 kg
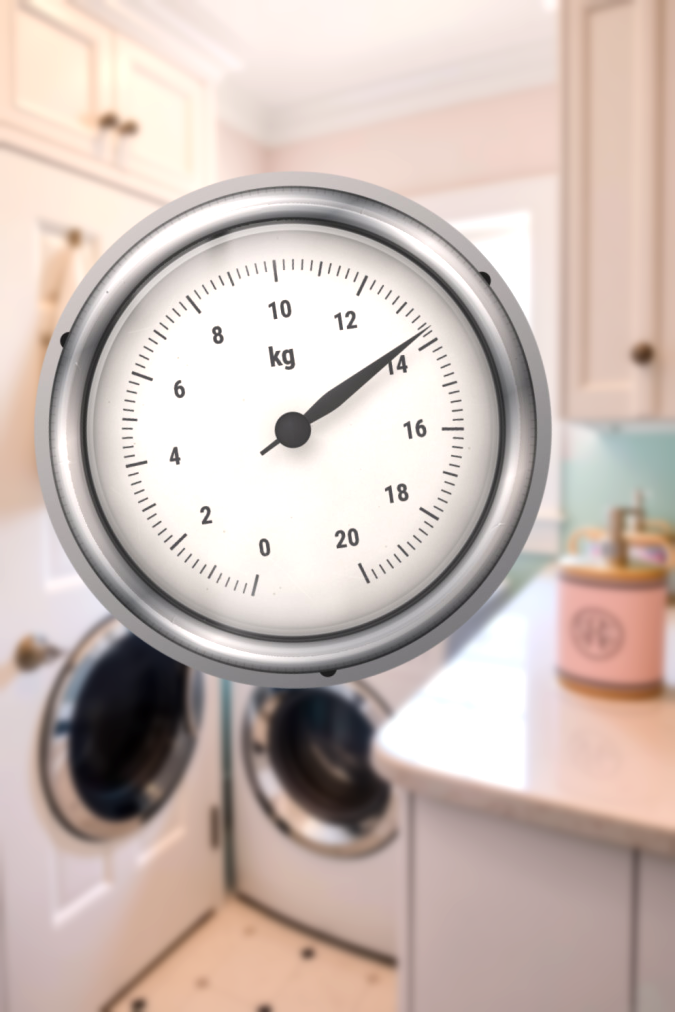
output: 13.7 kg
